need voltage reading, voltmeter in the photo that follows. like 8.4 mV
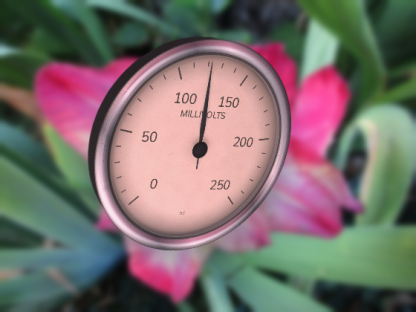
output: 120 mV
